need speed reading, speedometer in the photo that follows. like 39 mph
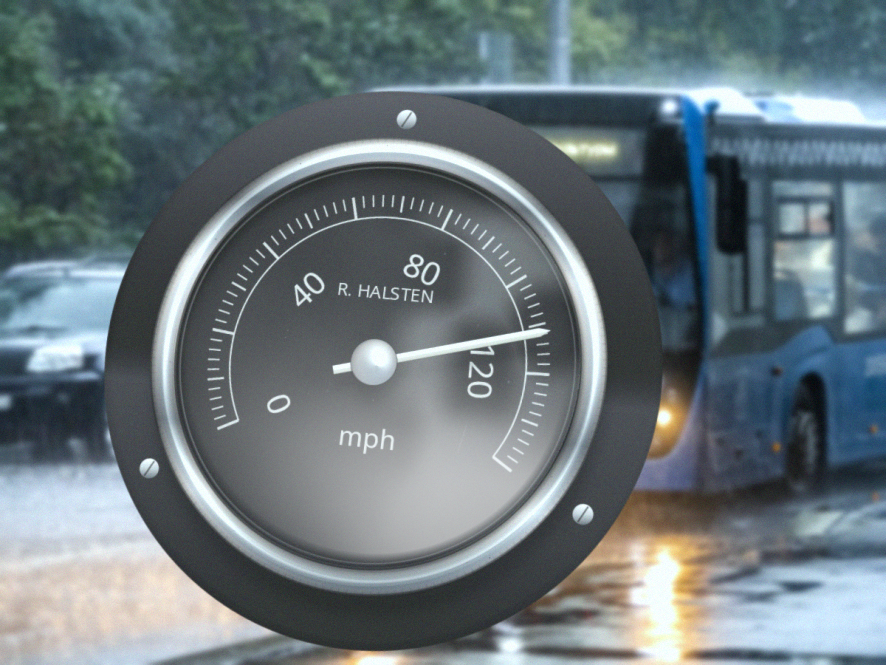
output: 112 mph
